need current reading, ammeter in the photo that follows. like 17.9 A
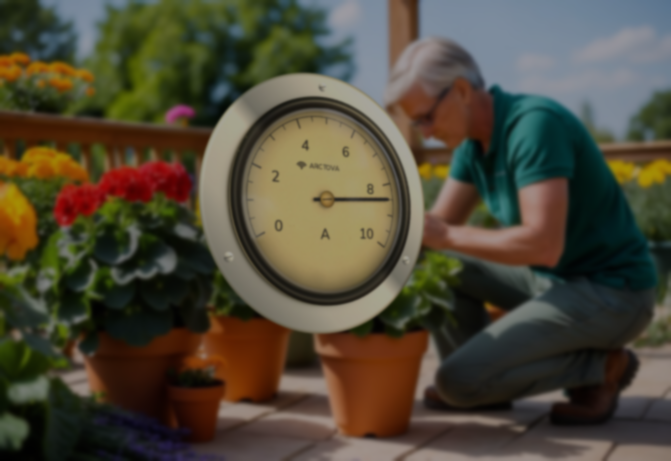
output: 8.5 A
